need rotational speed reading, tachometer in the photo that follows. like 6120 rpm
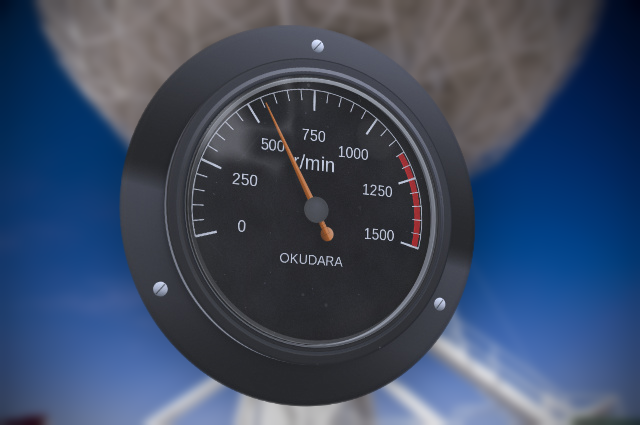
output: 550 rpm
